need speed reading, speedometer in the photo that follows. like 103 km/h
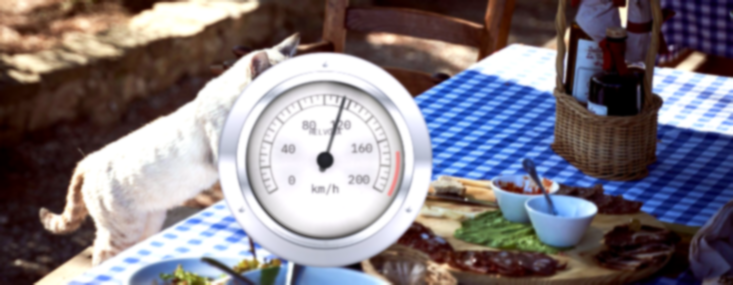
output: 115 km/h
